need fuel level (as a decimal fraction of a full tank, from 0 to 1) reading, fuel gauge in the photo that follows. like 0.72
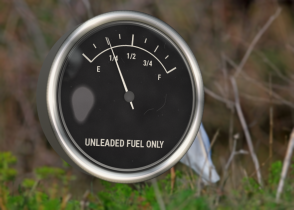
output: 0.25
